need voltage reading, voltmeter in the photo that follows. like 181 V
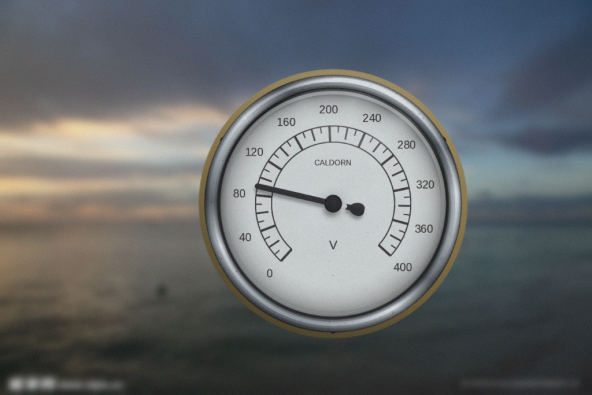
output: 90 V
